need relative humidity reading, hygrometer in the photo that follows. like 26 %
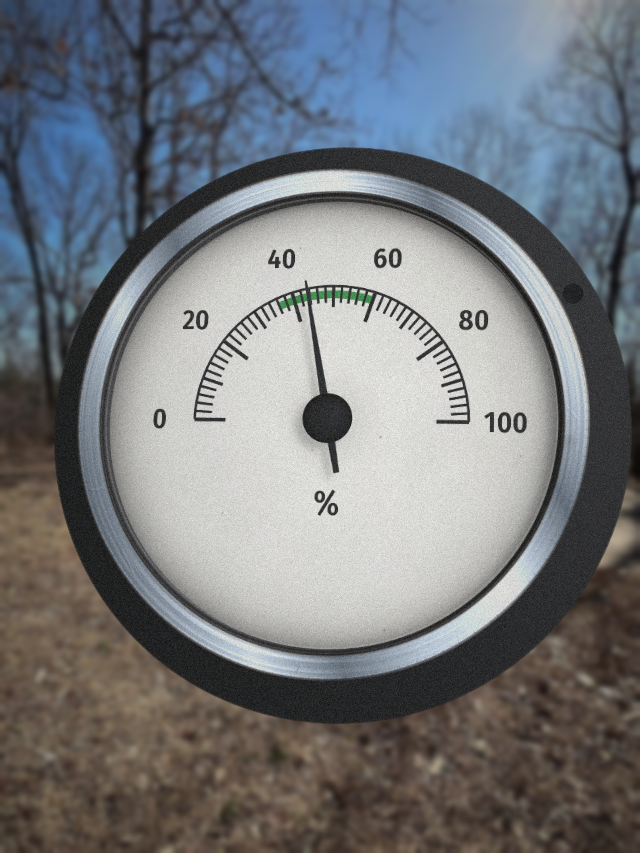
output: 44 %
